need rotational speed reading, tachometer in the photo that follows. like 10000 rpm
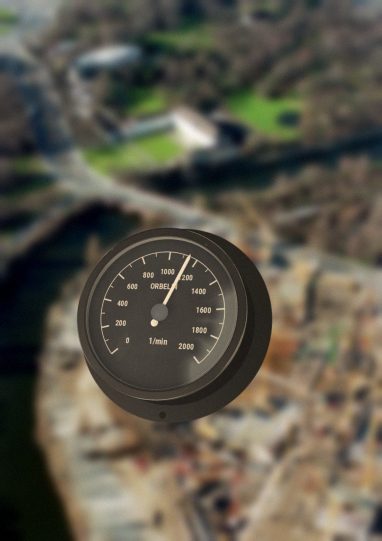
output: 1150 rpm
